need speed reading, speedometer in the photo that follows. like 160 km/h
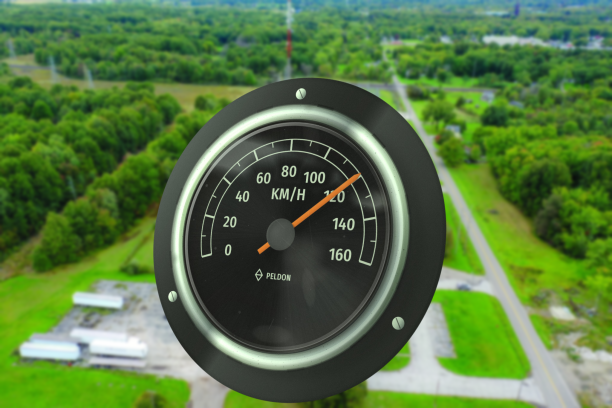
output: 120 km/h
